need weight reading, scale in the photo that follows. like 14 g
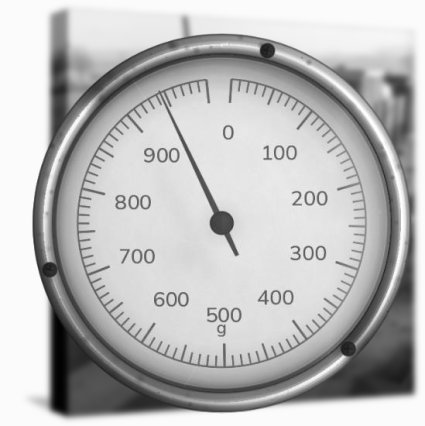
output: 945 g
